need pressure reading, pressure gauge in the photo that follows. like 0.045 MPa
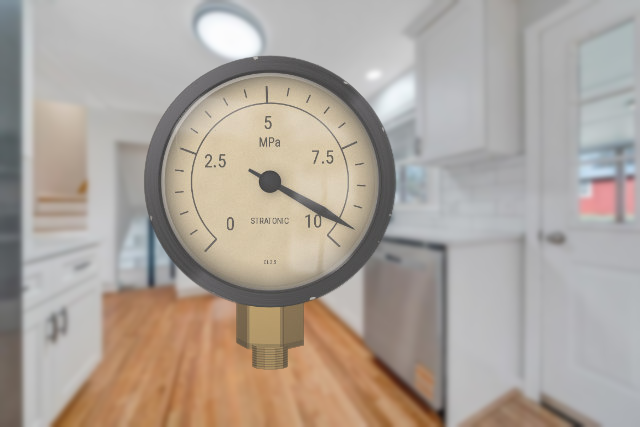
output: 9.5 MPa
